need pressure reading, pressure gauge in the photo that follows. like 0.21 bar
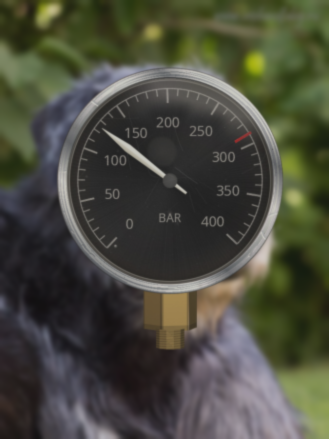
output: 125 bar
